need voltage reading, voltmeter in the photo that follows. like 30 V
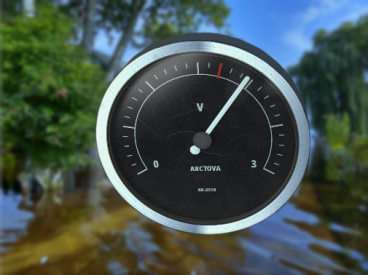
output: 1.95 V
